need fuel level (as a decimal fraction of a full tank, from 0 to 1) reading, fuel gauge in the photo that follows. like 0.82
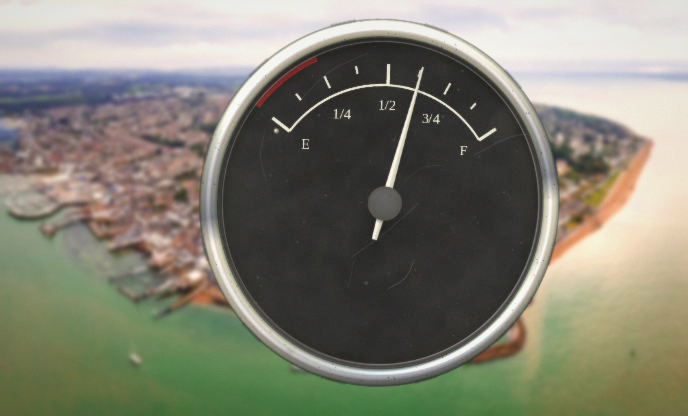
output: 0.625
